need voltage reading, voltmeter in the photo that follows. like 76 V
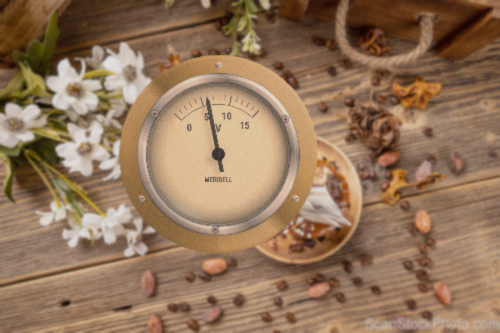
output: 6 V
